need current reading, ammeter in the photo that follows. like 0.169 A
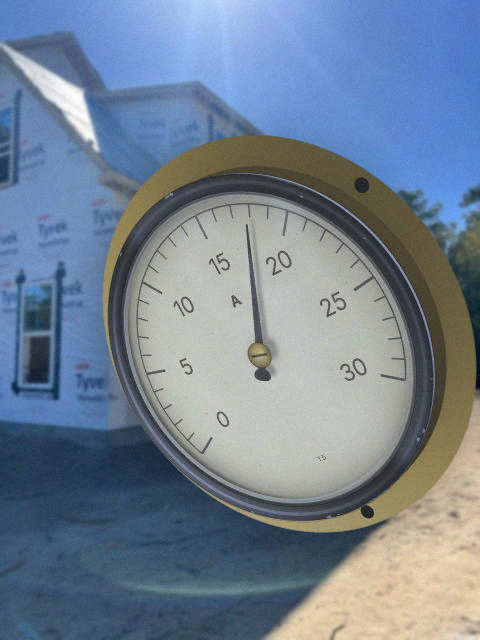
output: 18 A
